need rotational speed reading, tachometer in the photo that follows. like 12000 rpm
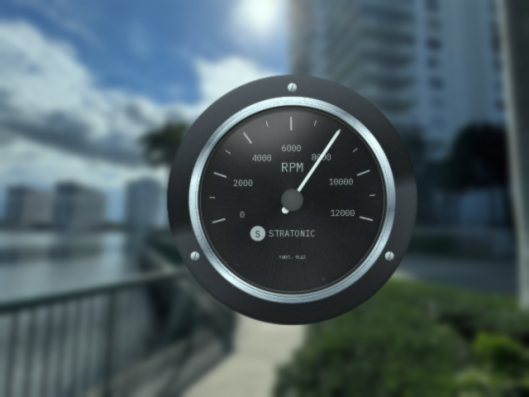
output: 8000 rpm
